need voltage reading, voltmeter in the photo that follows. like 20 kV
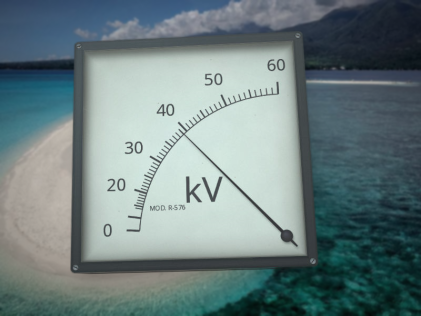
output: 39 kV
